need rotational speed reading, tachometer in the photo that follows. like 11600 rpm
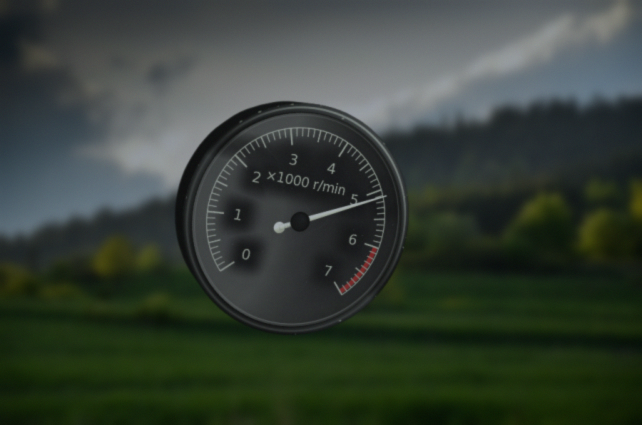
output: 5100 rpm
